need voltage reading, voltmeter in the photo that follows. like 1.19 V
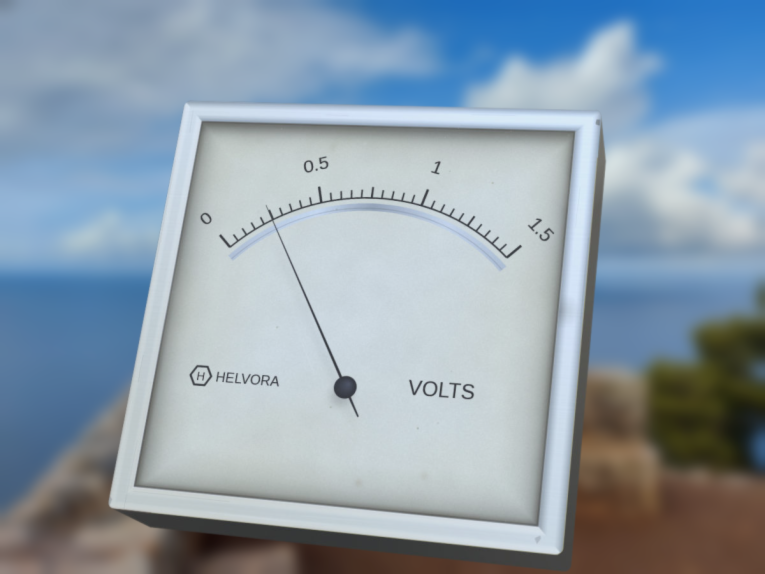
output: 0.25 V
